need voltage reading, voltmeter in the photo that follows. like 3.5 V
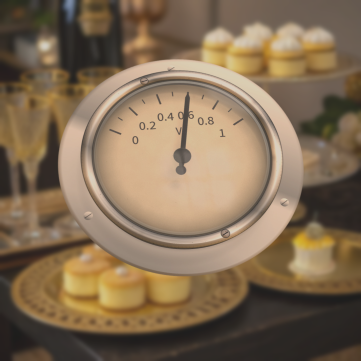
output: 0.6 V
